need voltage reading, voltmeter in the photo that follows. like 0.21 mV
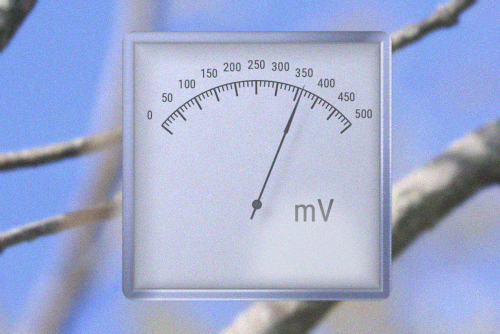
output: 360 mV
